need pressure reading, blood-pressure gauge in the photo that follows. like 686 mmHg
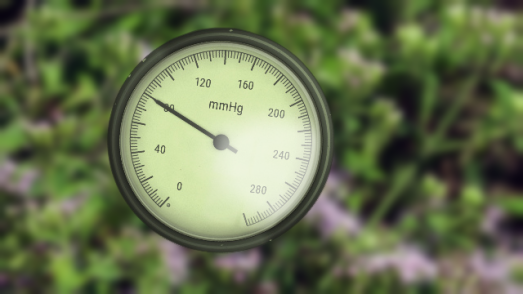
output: 80 mmHg
